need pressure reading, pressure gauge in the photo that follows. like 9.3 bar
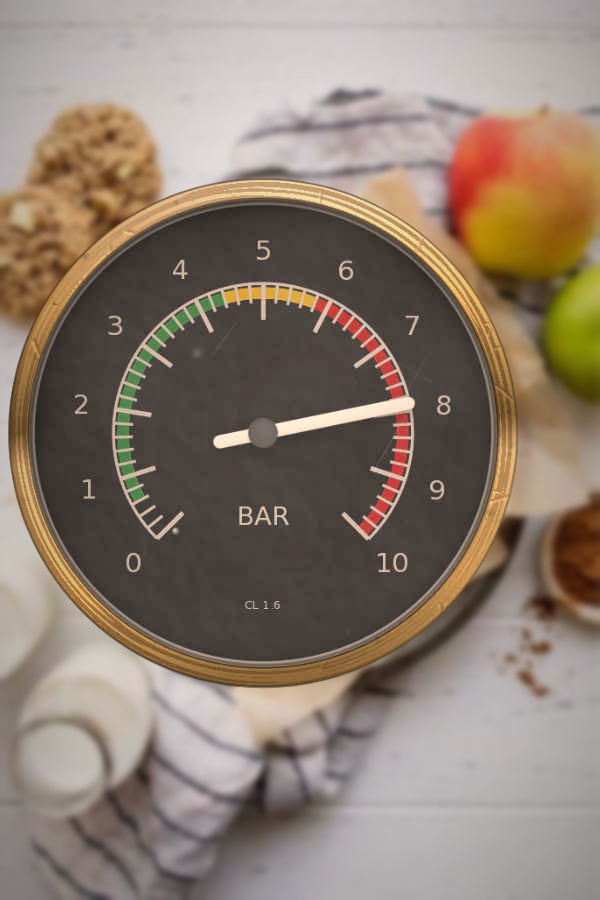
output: 7.9 bar
